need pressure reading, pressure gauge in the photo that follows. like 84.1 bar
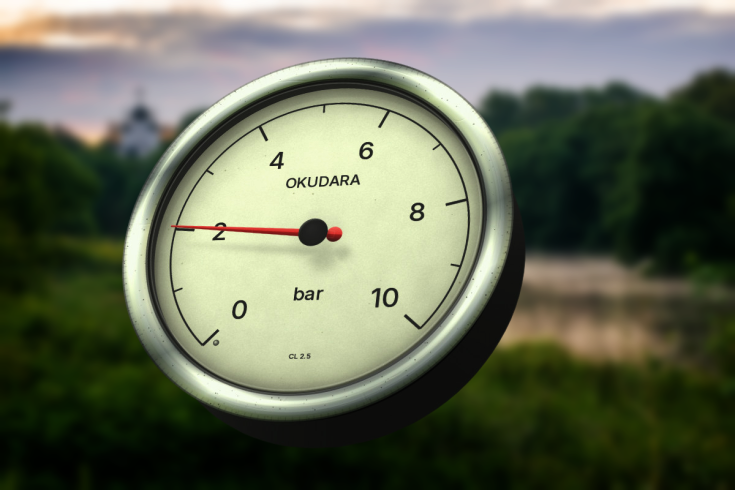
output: 2 bar
